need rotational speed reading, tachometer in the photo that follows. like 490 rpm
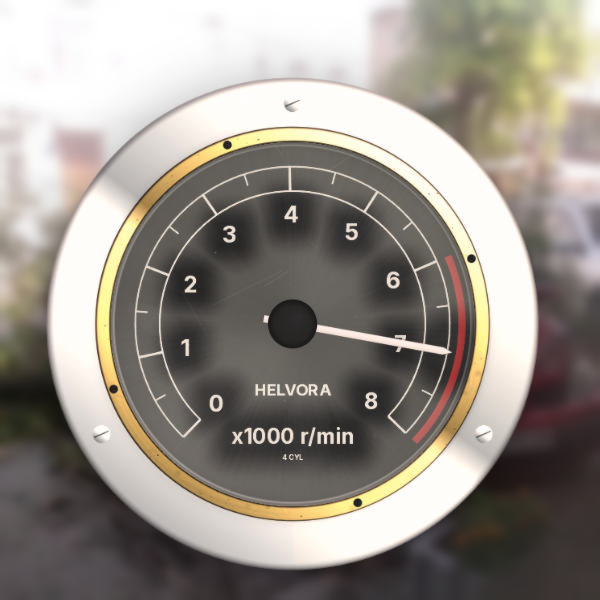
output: 7000 rpm
